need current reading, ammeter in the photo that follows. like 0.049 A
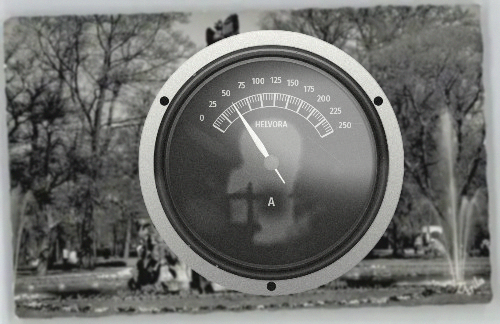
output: 50 A
